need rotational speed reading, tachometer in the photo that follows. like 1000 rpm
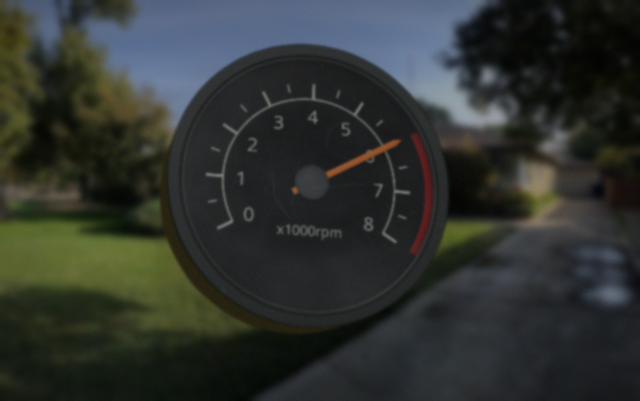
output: 6000 rpm
